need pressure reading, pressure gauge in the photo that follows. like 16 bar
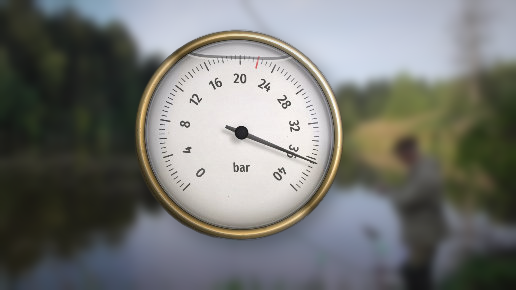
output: 36.5 bar
